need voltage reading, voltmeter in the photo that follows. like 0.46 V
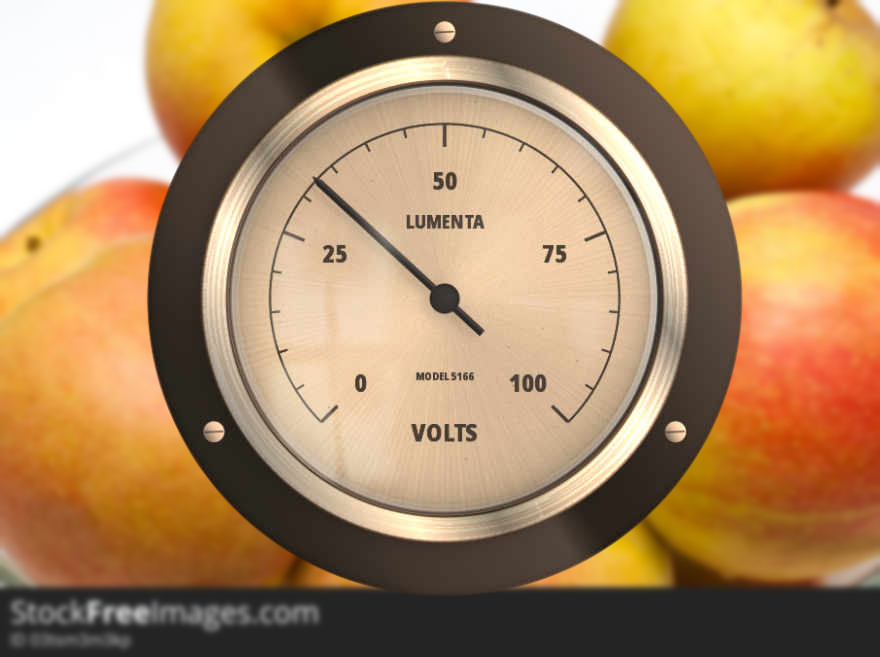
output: 32.5 V
